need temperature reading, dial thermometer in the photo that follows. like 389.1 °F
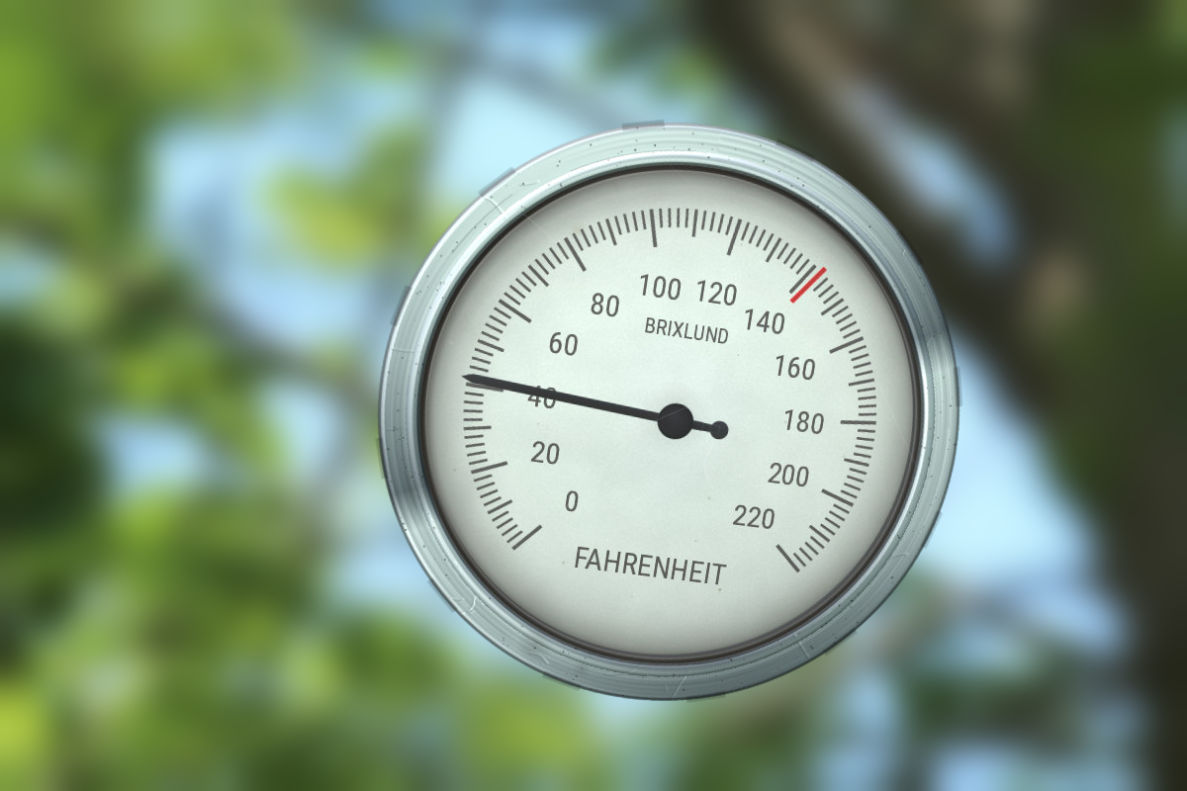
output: 42 °F
